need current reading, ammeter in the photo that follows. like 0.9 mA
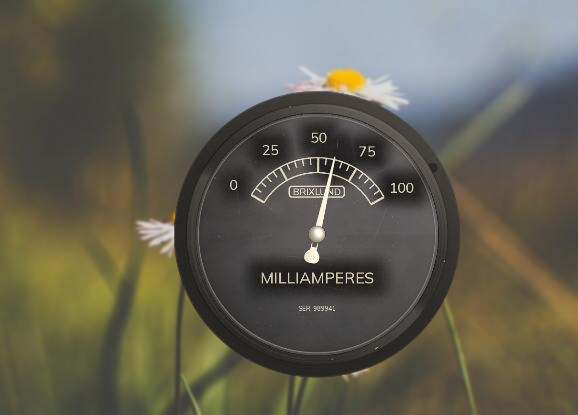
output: 60 mA
